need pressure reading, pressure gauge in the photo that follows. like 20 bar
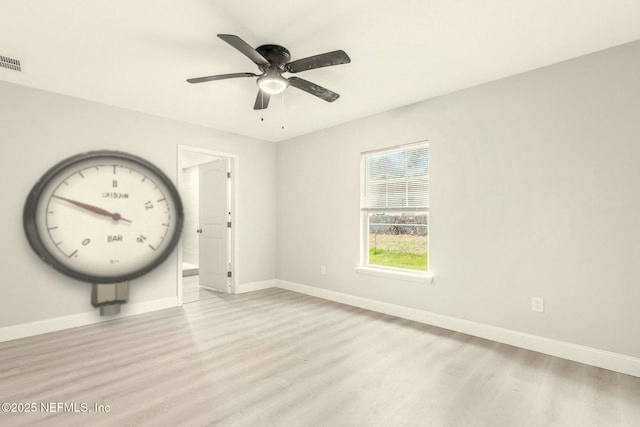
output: 4 bar
